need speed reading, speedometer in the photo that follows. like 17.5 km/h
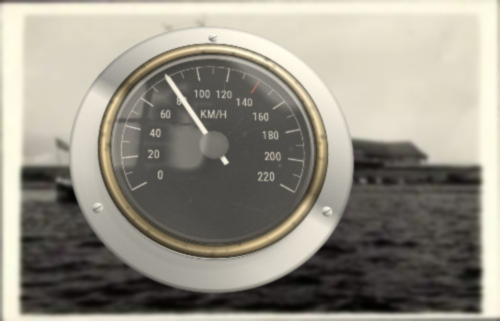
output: 80 km/h
